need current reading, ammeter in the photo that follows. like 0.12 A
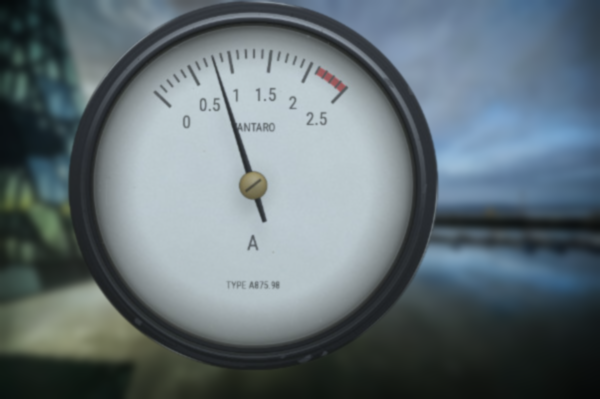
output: 0.8 A
